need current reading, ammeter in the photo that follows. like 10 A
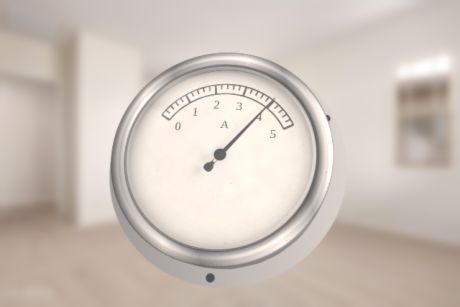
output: 4 A
